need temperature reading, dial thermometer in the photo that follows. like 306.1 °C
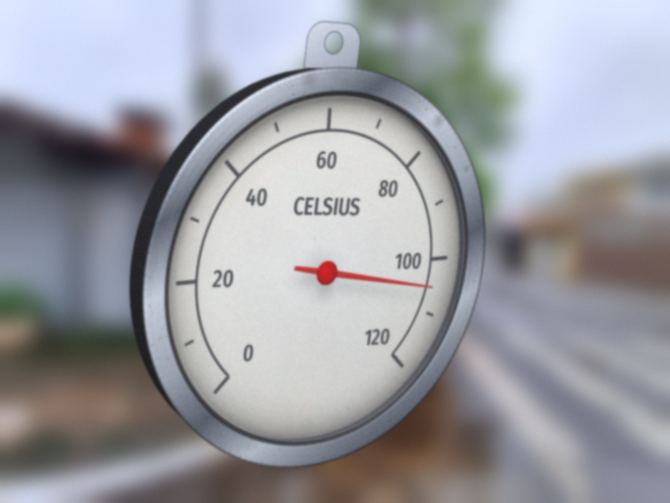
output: 105 °C
